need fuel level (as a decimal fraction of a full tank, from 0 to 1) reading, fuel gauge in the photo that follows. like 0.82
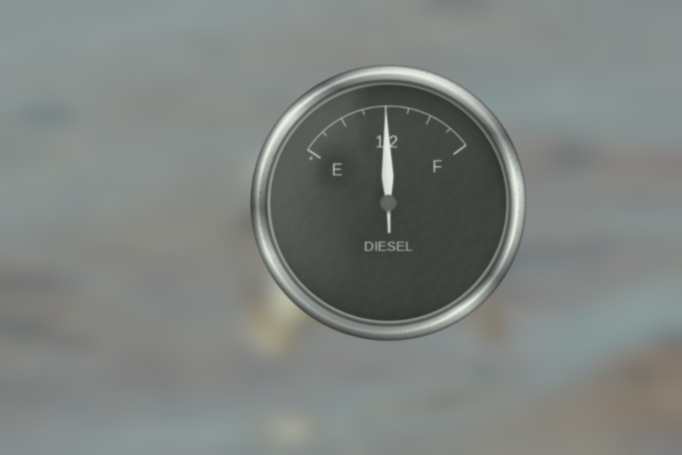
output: 0.5
